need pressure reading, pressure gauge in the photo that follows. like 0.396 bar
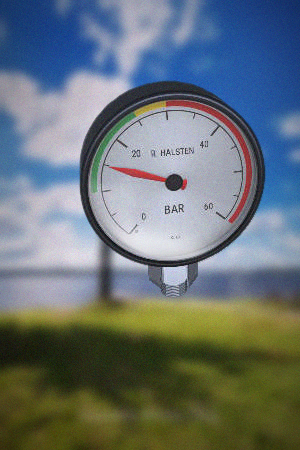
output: 15 bar
